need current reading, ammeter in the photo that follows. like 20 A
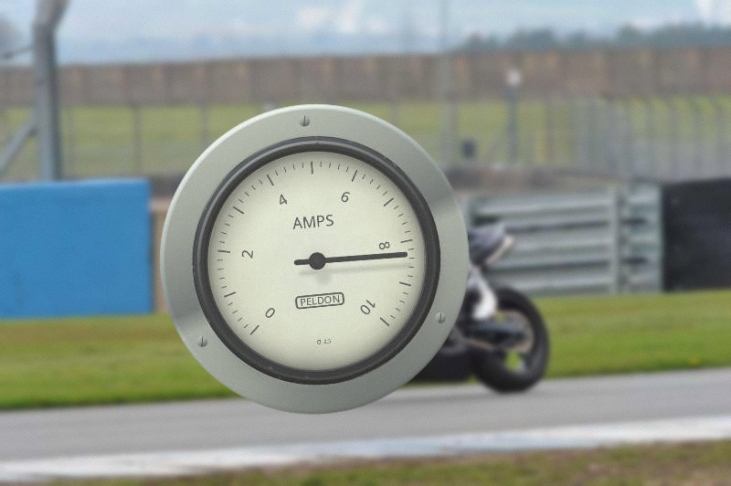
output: 8.3 A
